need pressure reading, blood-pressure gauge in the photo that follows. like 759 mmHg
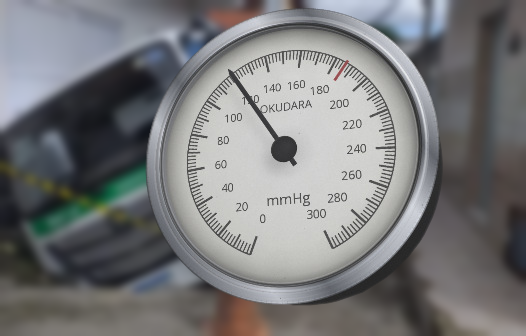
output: 120 mmHg
